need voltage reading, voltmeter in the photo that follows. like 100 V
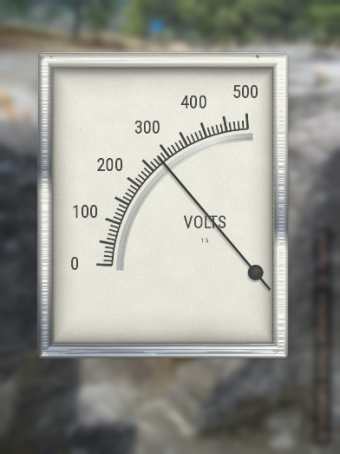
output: 280 V
